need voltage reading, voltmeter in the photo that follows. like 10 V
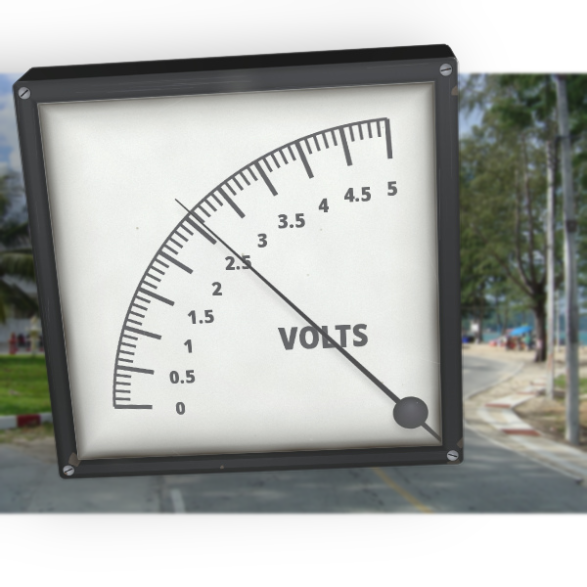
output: 2.6 V
